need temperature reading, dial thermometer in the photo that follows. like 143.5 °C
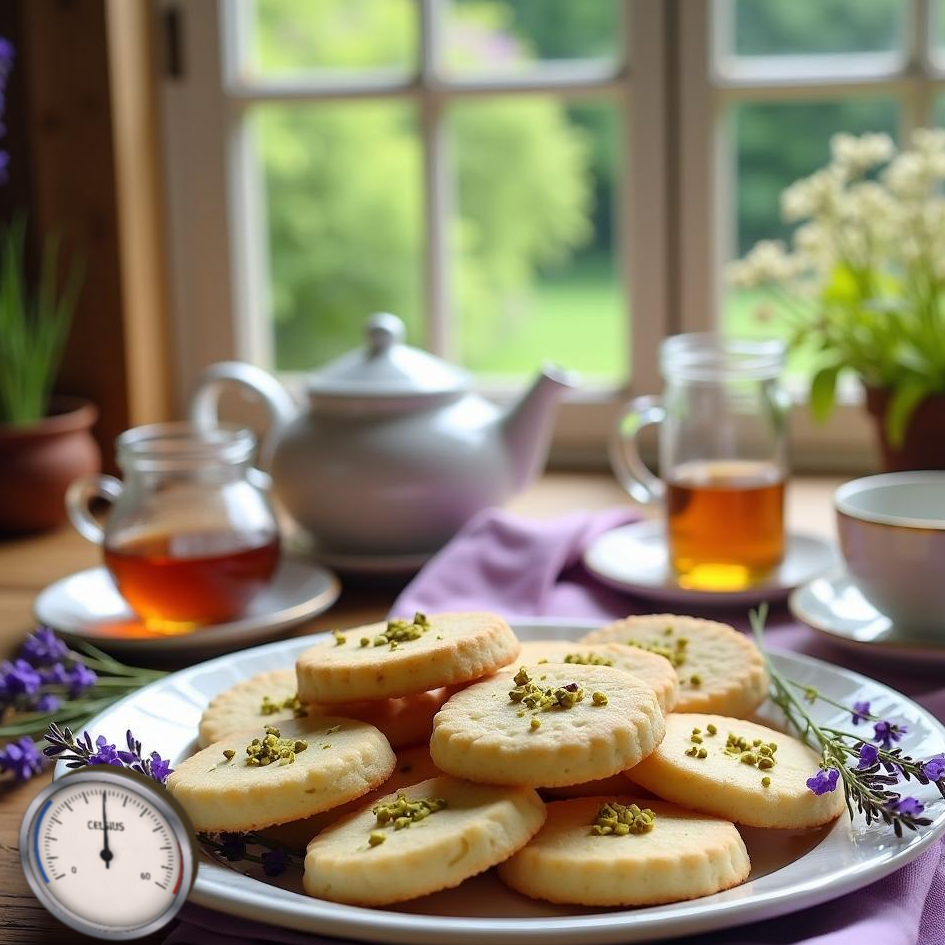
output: 30 °C
